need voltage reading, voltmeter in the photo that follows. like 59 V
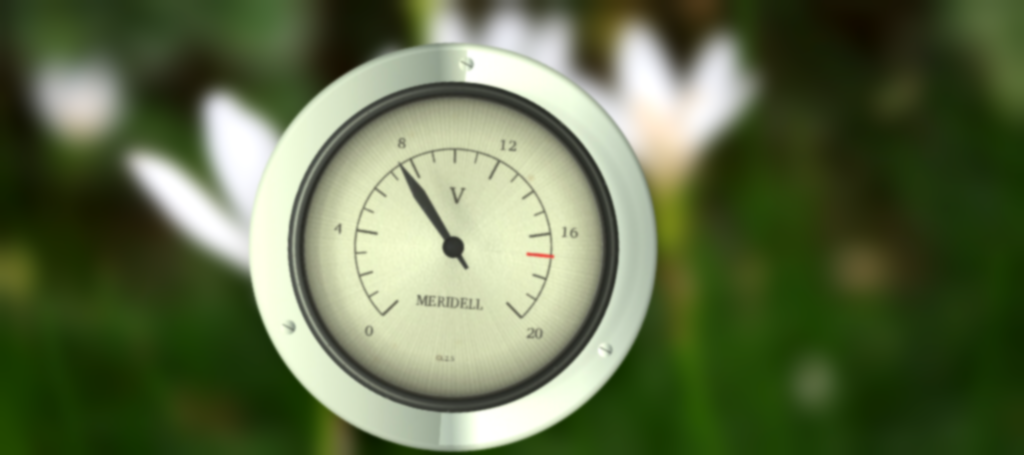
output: 7.5 V
